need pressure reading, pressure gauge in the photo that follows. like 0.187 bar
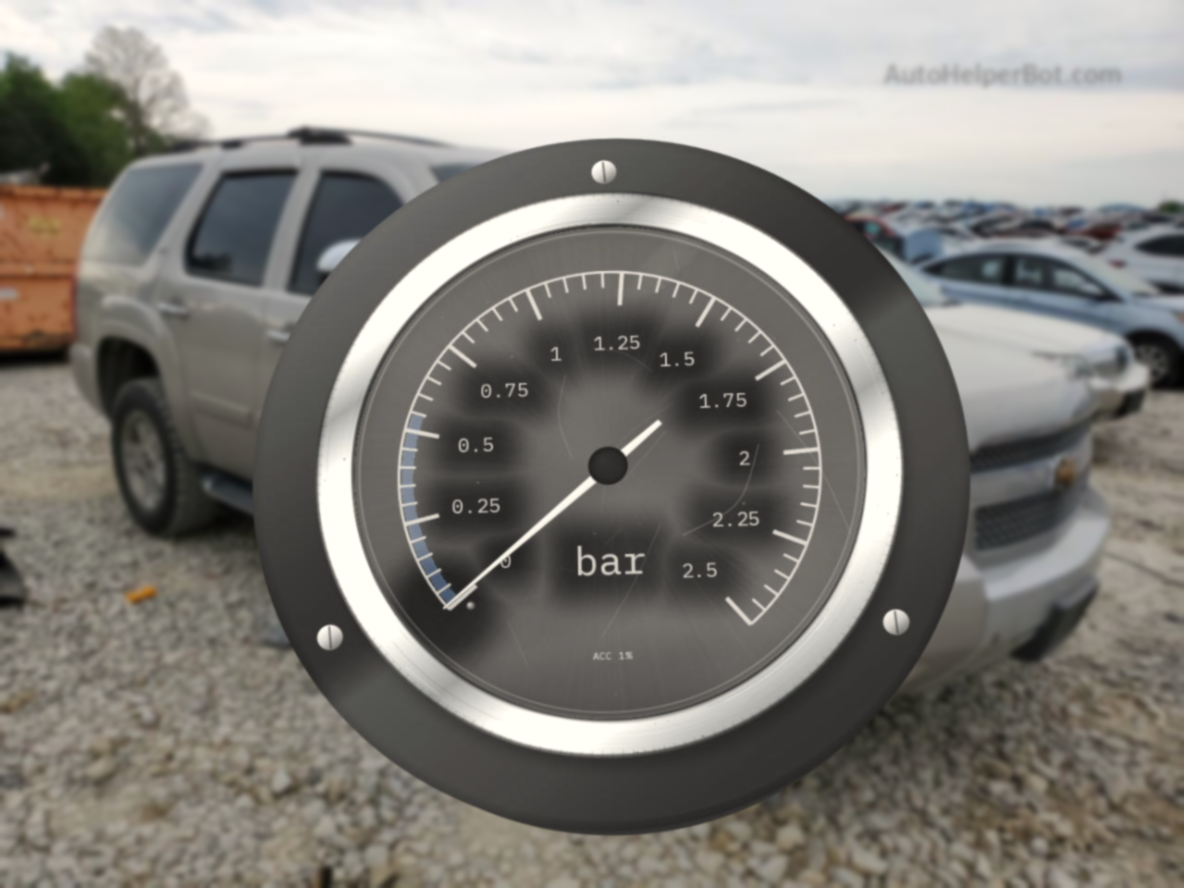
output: 0 bar
